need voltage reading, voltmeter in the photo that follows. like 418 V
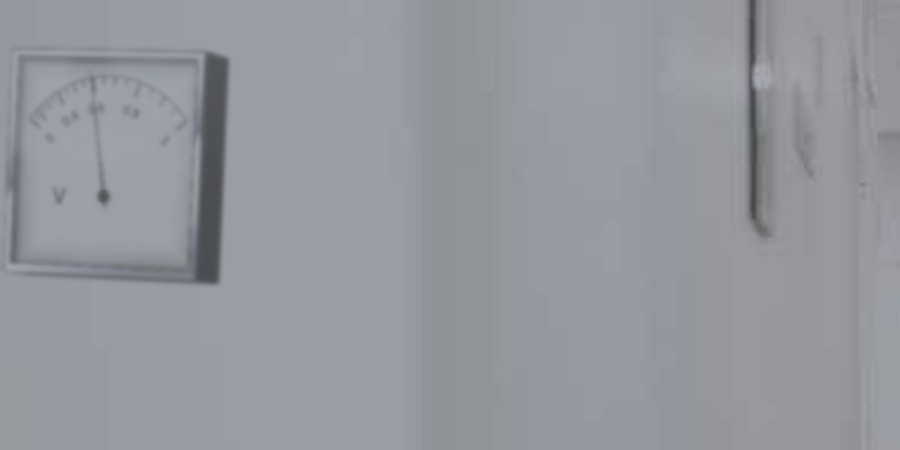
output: 0.6 V
